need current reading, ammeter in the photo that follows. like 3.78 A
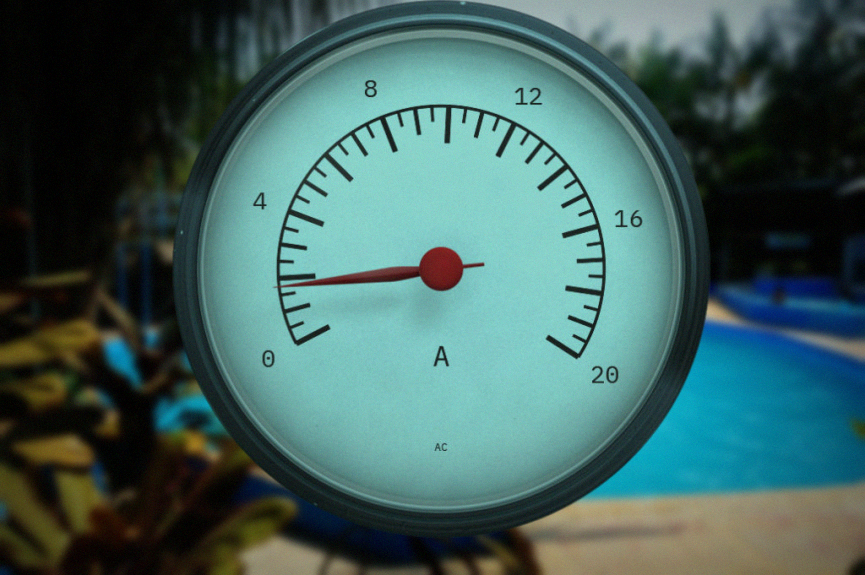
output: 1.75 A
